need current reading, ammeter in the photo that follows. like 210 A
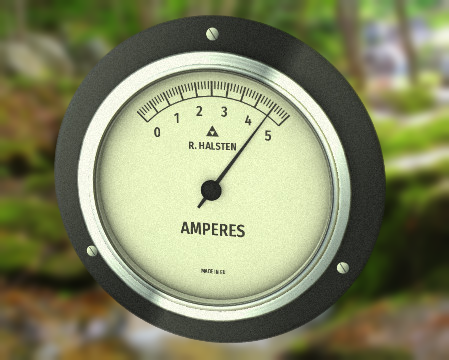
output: 4.5 A
